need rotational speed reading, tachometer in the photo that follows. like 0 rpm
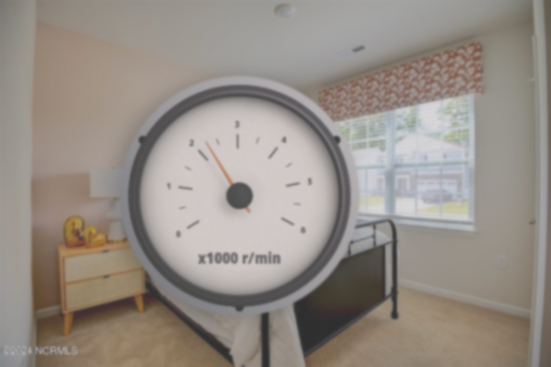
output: 2250 rpm
